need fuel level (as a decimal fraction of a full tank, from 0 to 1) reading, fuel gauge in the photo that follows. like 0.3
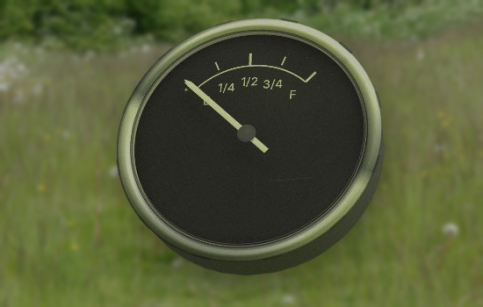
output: 0
